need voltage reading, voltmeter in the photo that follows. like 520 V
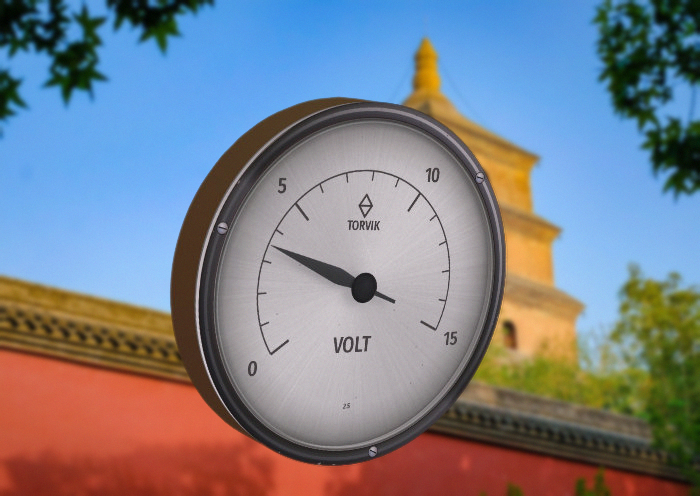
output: 3.5 V
